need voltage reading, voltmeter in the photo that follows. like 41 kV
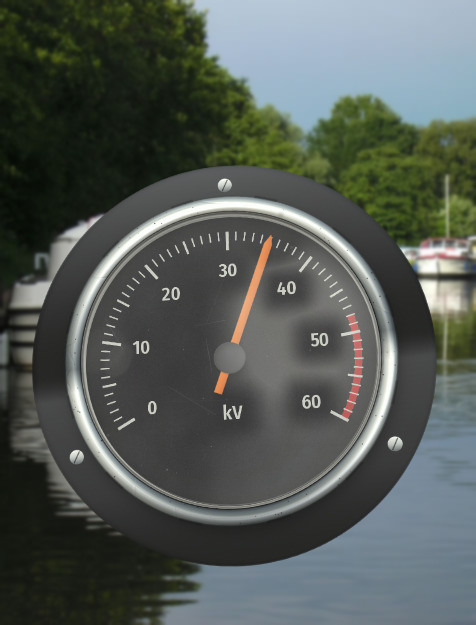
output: 35 kV
